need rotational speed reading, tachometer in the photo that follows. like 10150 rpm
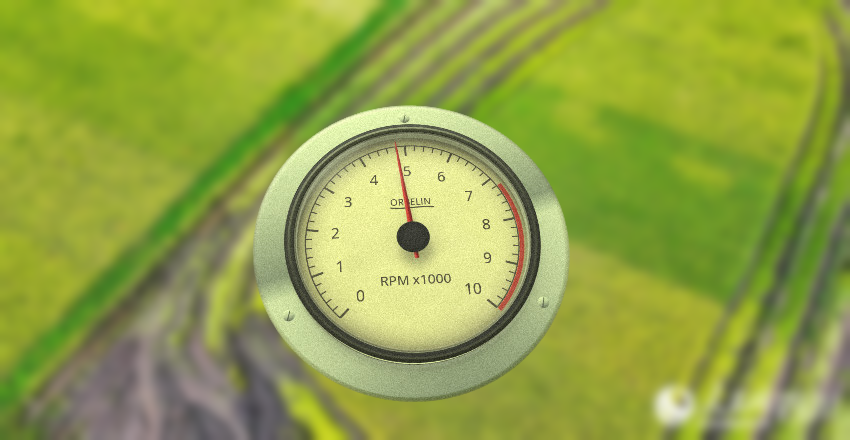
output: 4800 rpm
